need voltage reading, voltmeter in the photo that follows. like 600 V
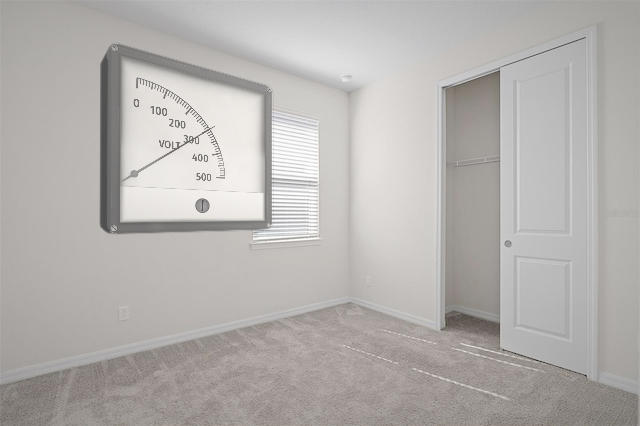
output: 300 V
